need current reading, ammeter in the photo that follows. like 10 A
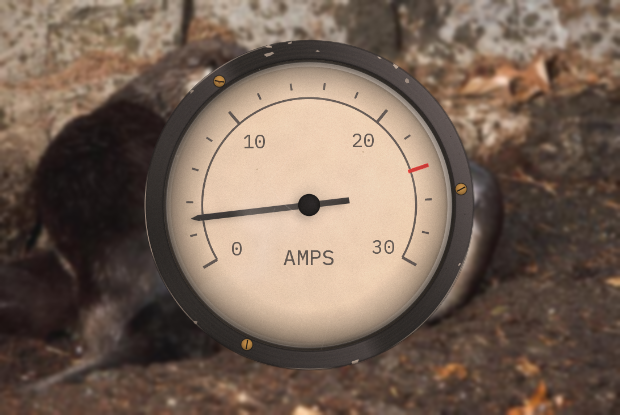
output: 3 A
